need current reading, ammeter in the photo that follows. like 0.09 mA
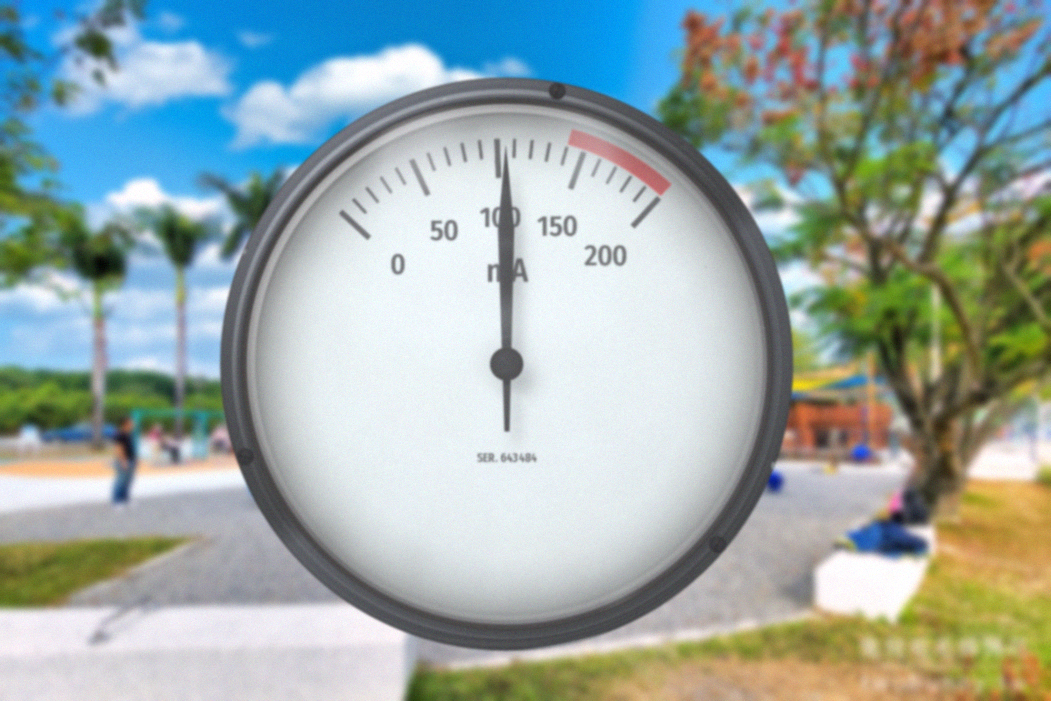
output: 105 mA
